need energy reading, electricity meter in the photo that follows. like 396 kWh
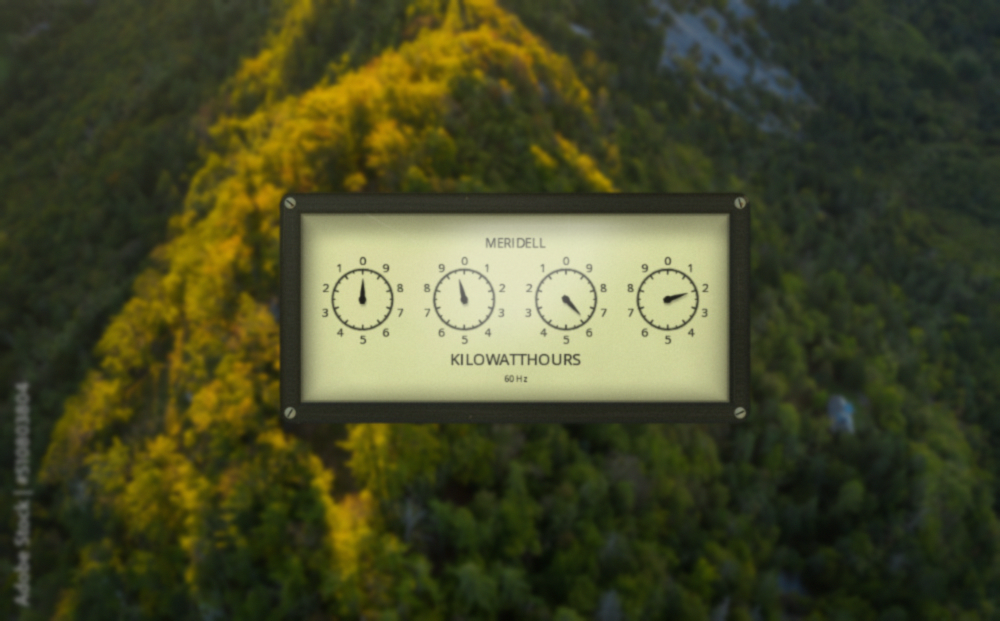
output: 9962 kWh
